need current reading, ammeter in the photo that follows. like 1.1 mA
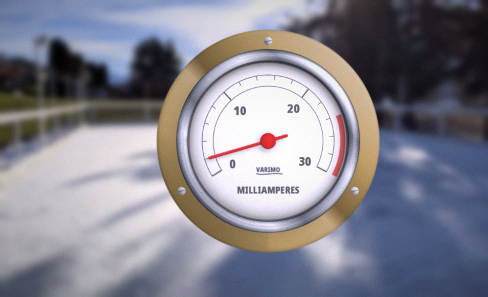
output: 2 mA
